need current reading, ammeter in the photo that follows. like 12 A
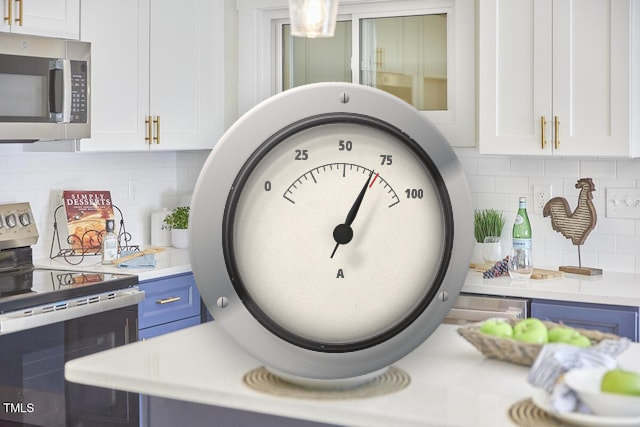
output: 70 A
